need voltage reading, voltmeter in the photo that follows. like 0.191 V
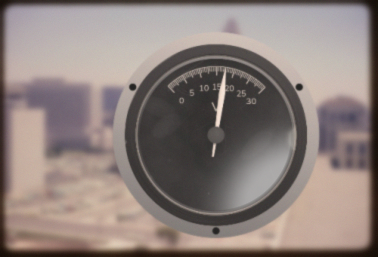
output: 17.5 V
